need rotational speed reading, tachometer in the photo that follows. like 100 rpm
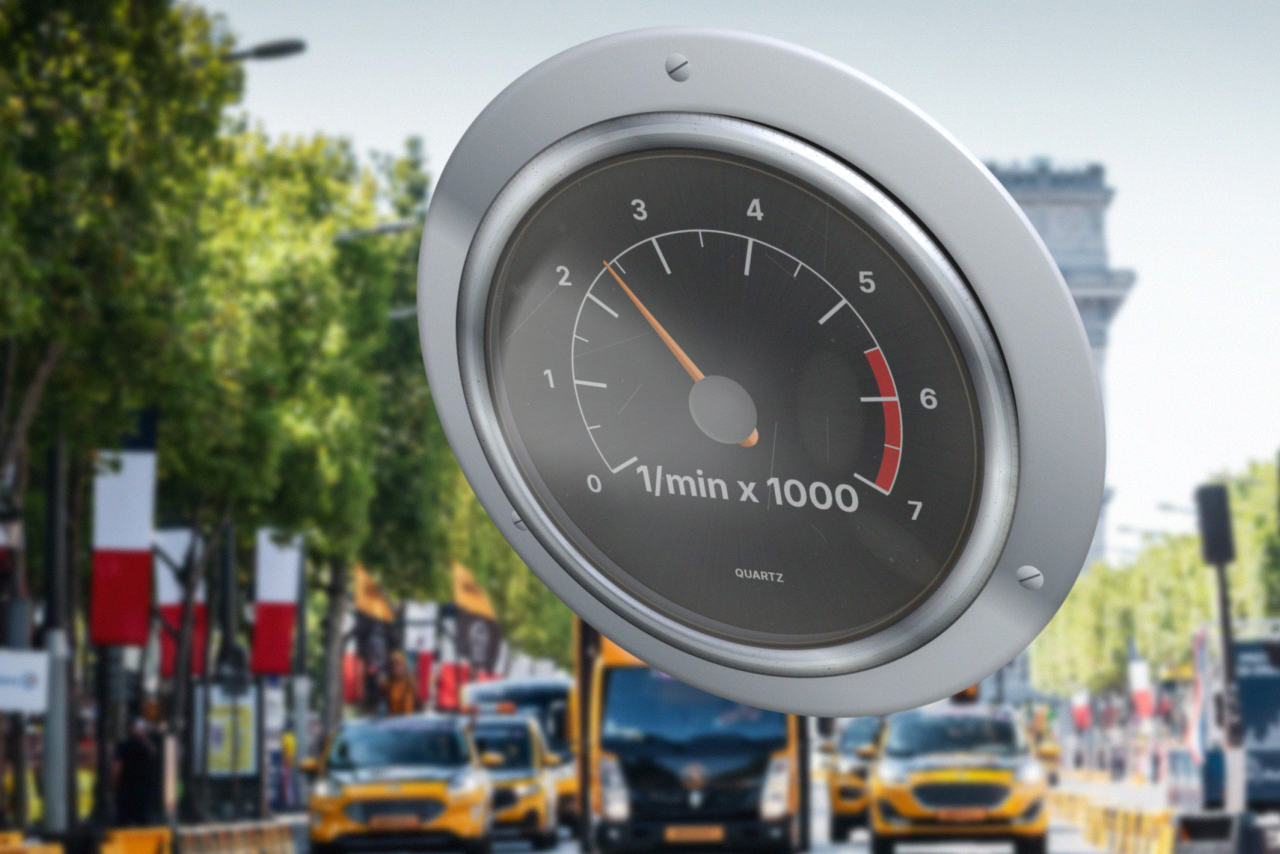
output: 2500 rpm
